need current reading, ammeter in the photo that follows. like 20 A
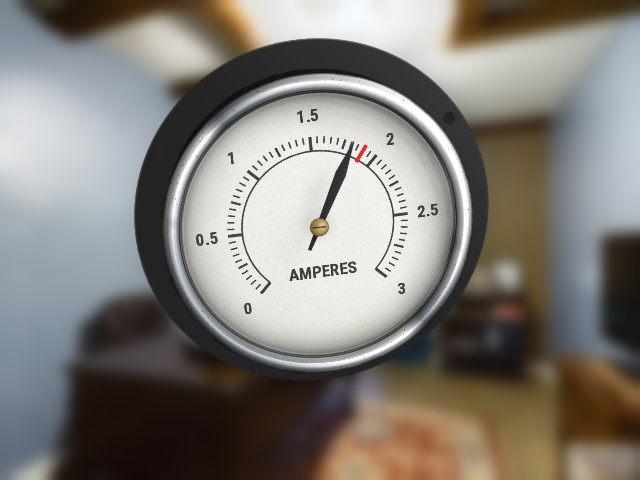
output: 1.8 A
